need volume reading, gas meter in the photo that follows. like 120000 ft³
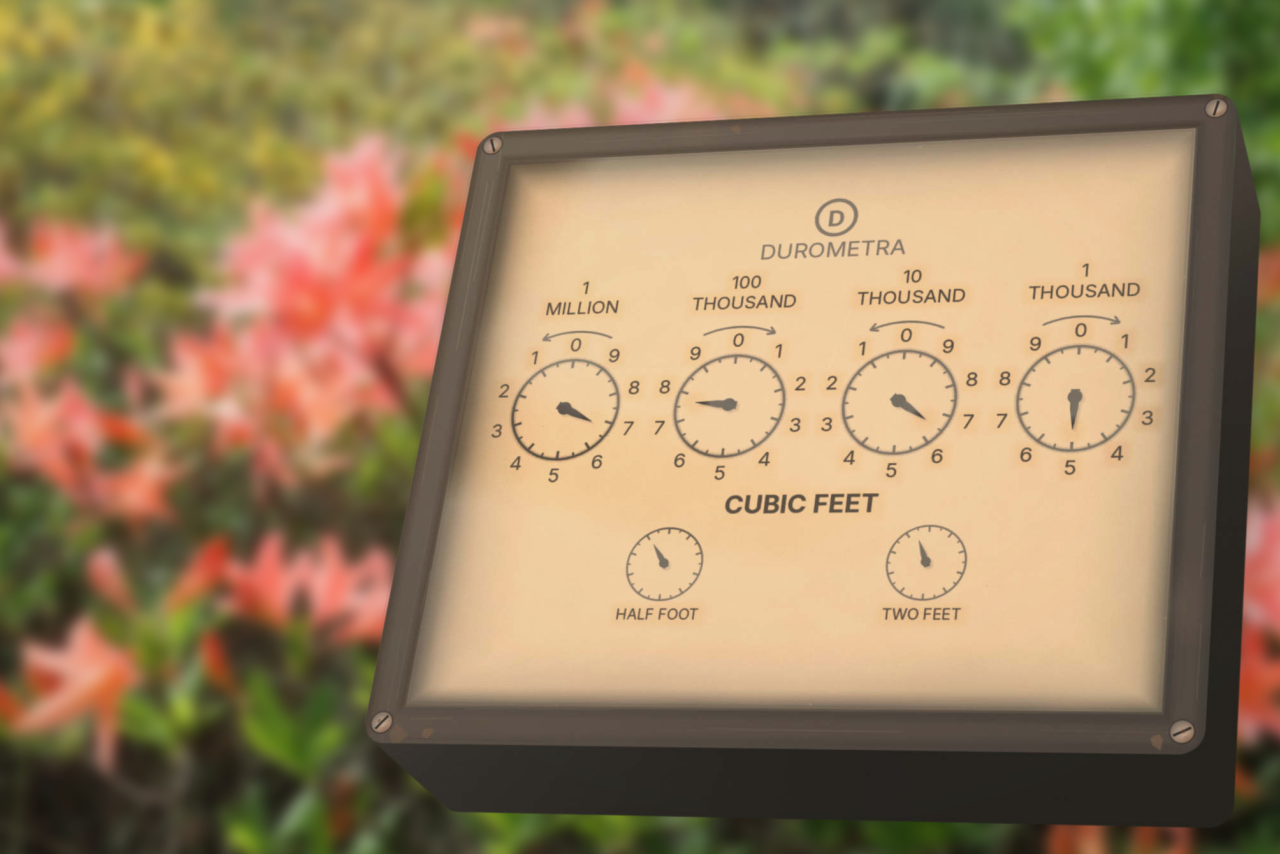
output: 676500 ft³
